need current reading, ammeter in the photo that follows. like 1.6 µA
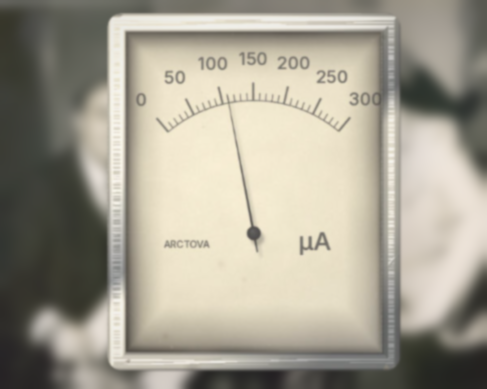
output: 110 µA
